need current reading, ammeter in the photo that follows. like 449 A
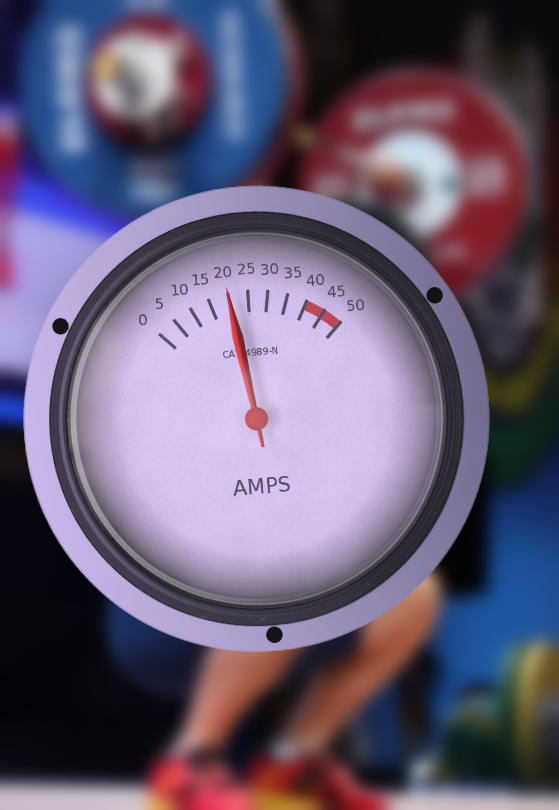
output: 20 A
